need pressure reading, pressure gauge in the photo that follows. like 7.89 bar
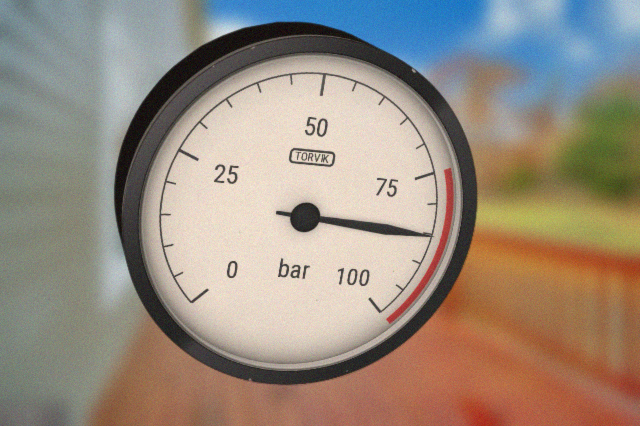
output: 85 bar
